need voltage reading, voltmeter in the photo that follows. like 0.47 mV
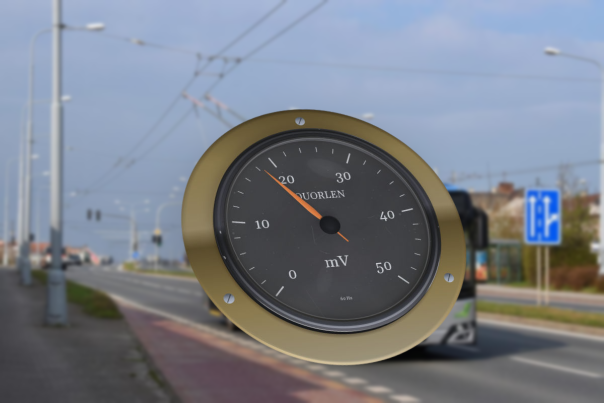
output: 18 mV
